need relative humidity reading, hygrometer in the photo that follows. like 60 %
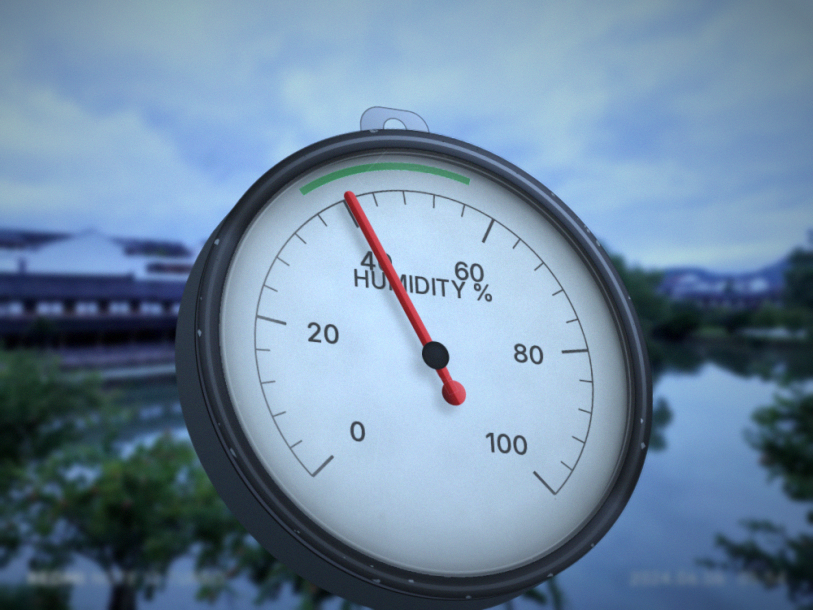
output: 40 %
